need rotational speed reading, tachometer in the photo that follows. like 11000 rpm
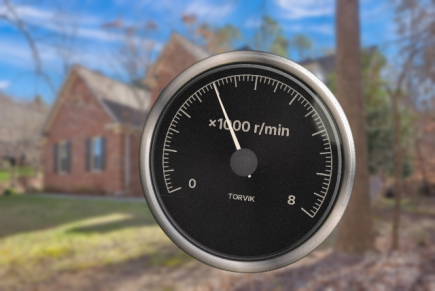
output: 3000 rpm
